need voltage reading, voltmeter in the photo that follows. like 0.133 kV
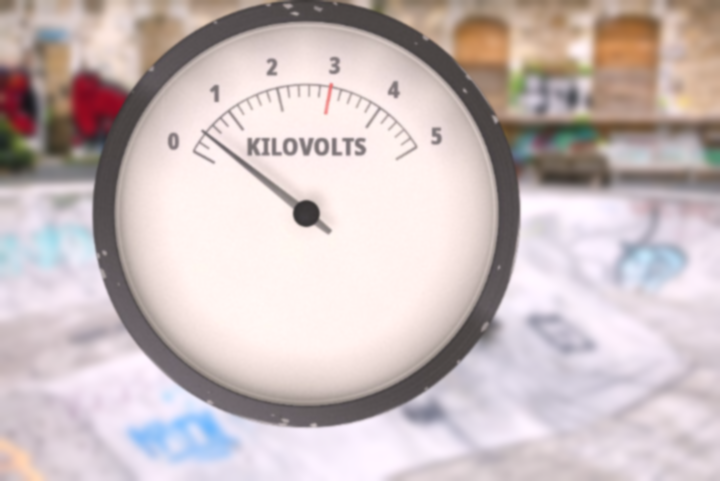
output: 0.4 kV
